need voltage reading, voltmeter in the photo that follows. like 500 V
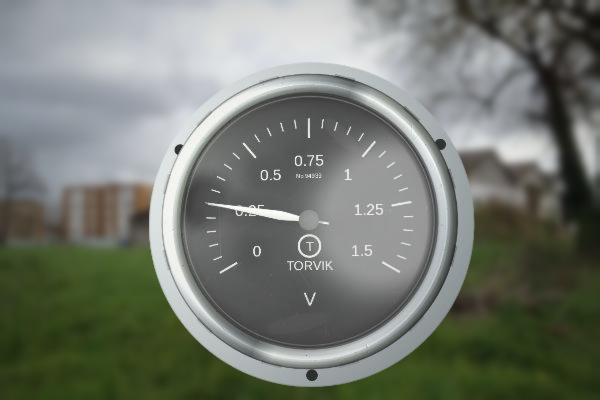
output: 0.25 V
